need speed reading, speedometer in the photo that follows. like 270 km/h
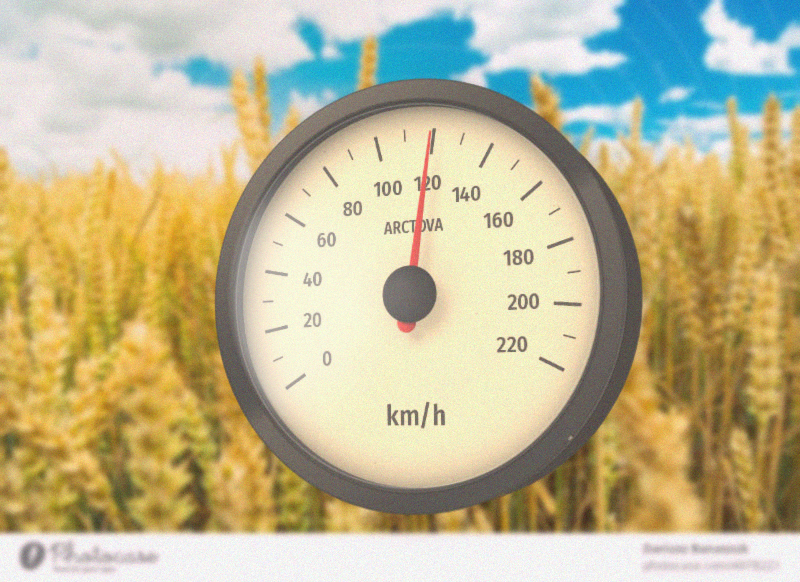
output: 120 km/h
